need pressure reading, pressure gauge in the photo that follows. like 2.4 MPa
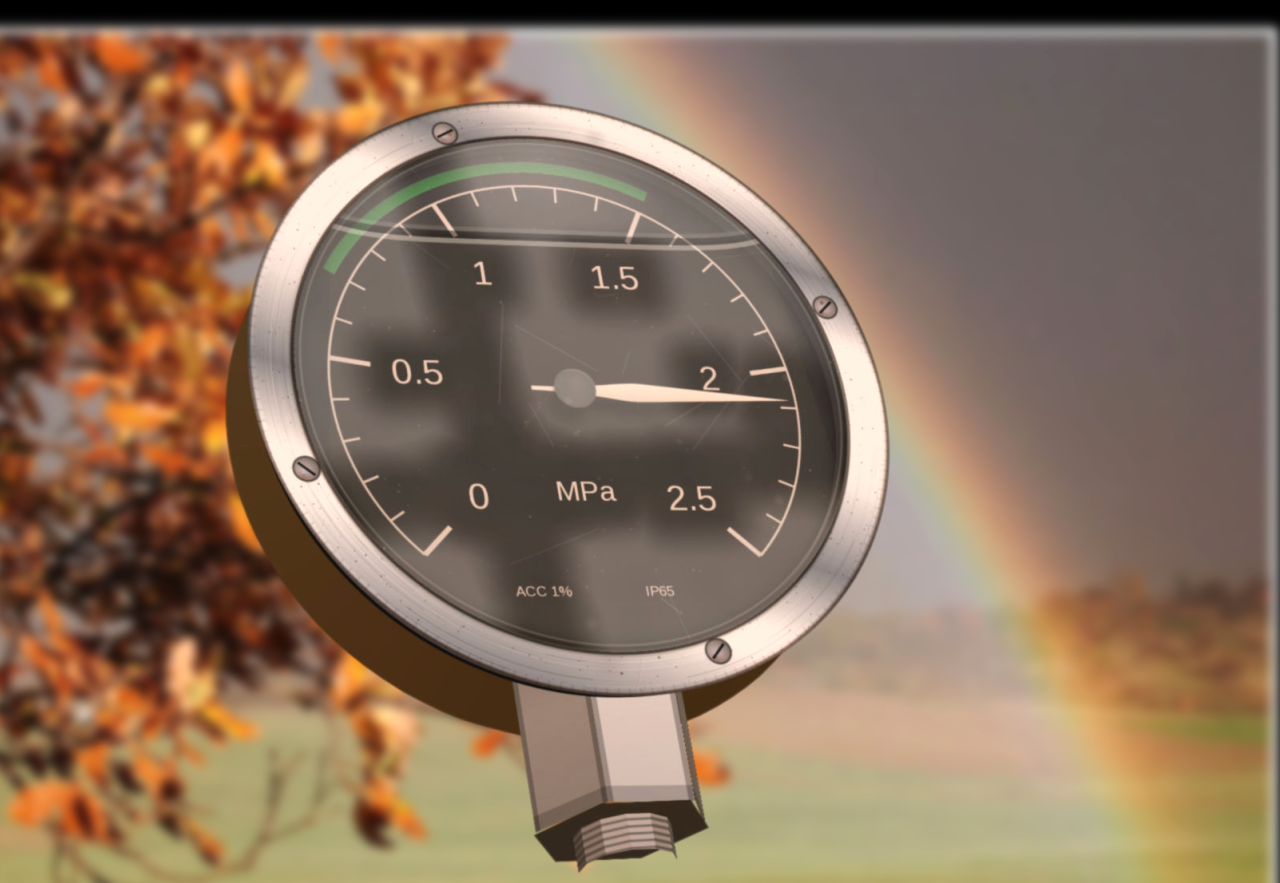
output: 2.1 MPa
